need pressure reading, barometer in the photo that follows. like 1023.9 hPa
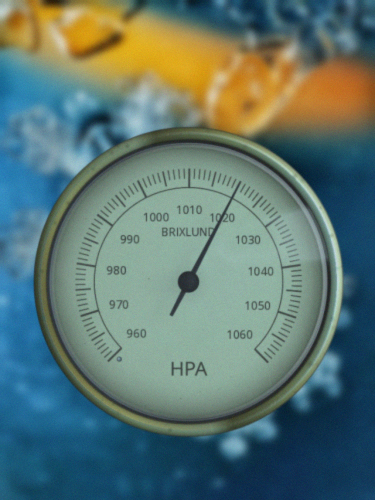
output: 1020 hPa
